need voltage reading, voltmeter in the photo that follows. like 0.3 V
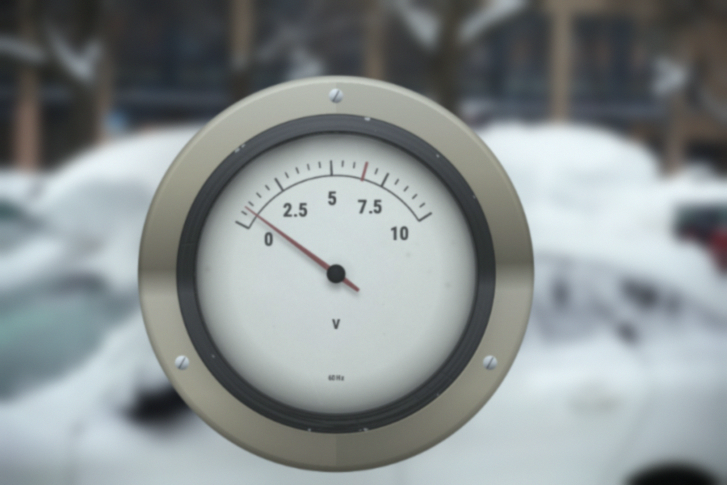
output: 0.75 V
